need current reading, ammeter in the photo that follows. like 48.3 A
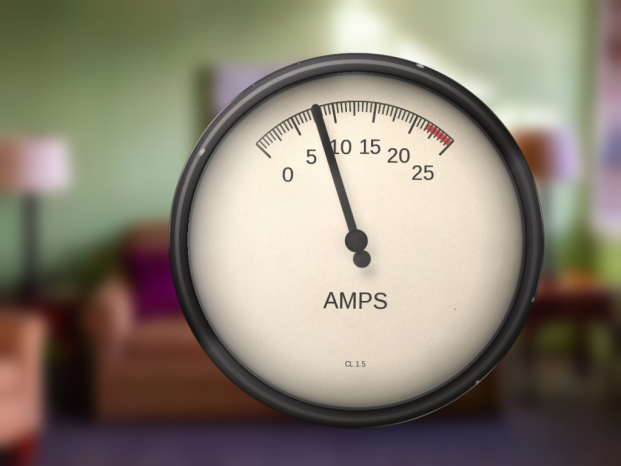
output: 8 A
